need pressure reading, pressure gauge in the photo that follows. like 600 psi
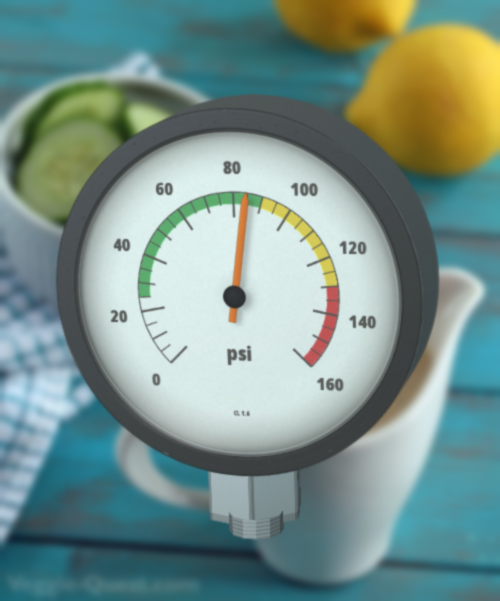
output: 85 psi
